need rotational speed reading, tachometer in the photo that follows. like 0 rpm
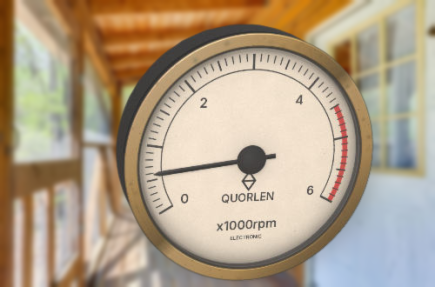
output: 600 rpm
